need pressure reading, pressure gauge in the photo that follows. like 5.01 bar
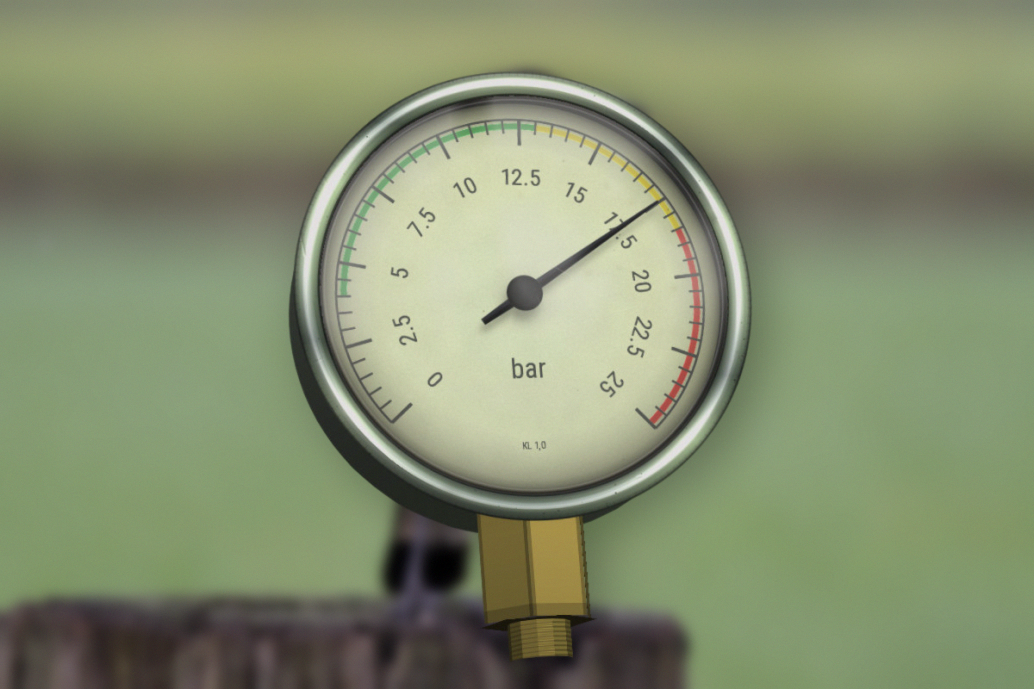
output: 17.5 bar
